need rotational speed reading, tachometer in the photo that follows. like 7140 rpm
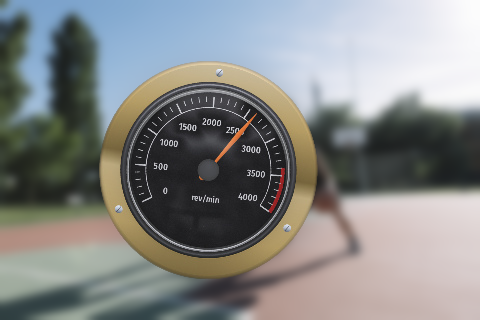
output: 2600 rpm
